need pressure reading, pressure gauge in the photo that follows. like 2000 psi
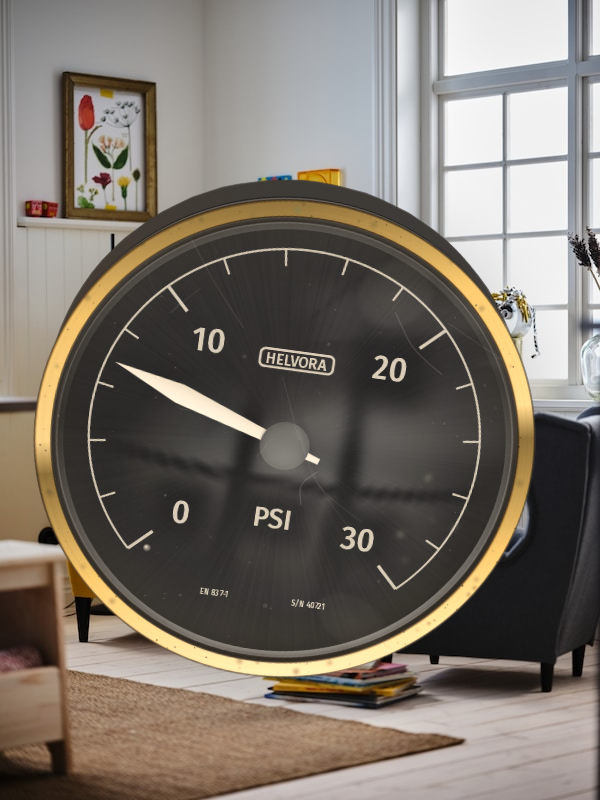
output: 7 psi
